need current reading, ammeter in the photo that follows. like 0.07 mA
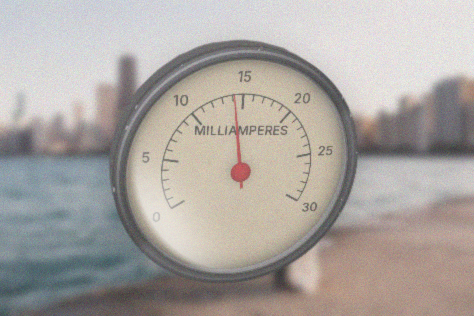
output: 14 mA
